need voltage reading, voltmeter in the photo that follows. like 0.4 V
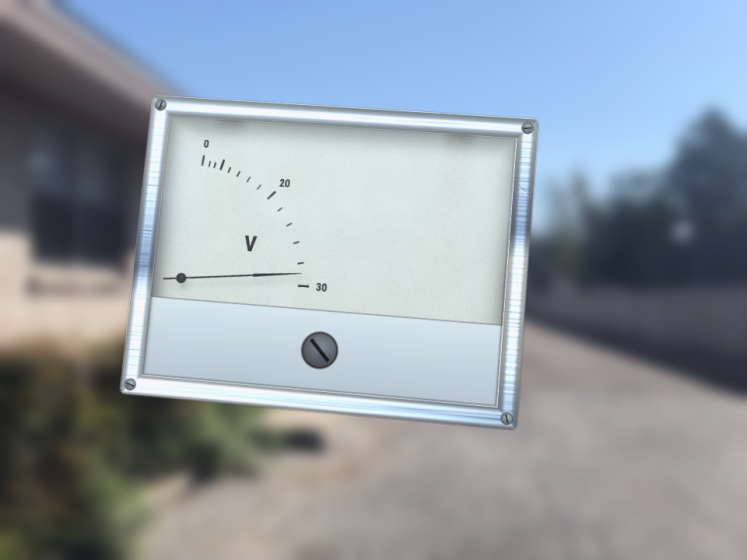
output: 29 V
